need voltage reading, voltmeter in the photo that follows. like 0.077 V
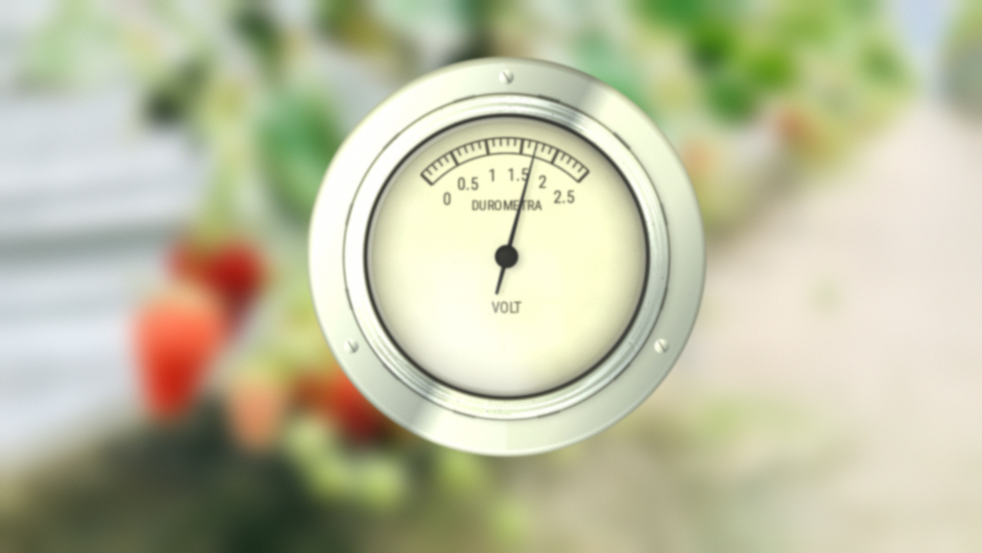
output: 1.7 V
